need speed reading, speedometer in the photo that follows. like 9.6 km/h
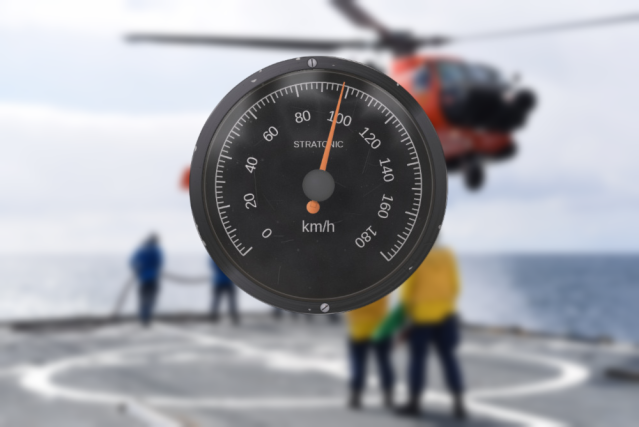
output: 98 km/h
